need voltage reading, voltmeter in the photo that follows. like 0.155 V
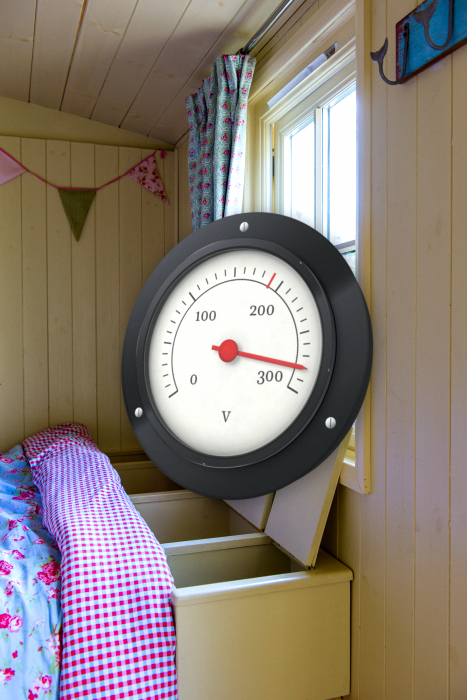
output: 280 V
